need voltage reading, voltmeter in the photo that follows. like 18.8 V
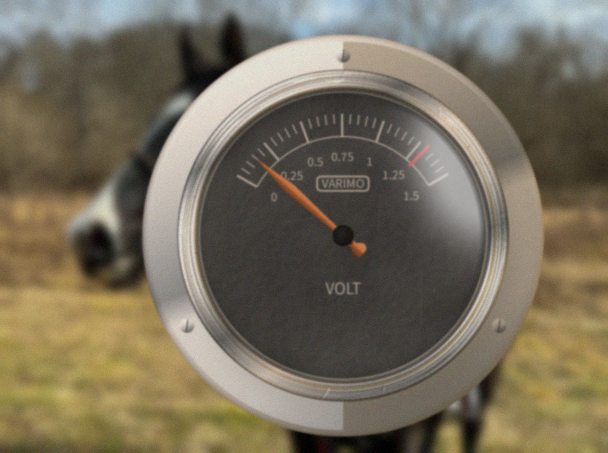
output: 0.15 V
